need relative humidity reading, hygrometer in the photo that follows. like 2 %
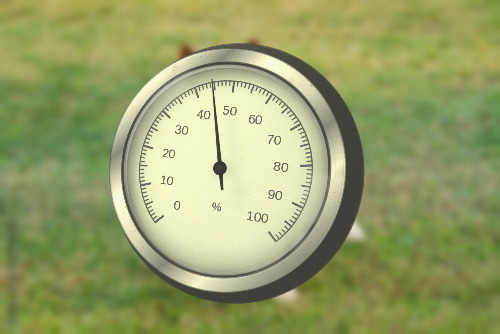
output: 45 %
